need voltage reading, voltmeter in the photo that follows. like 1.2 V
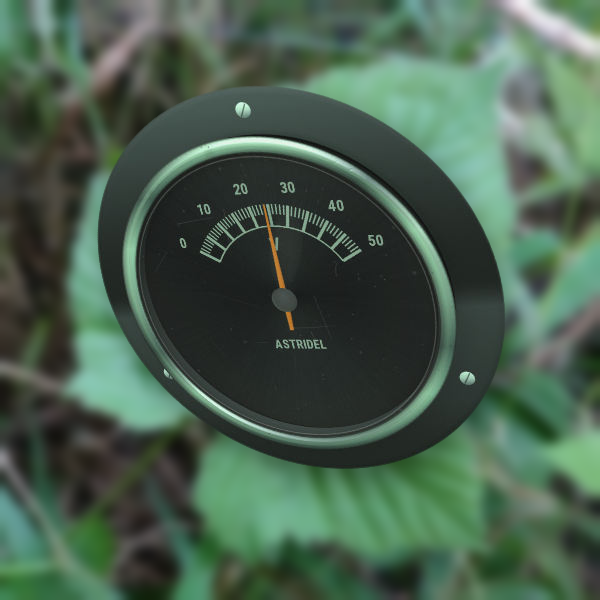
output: 25 V
